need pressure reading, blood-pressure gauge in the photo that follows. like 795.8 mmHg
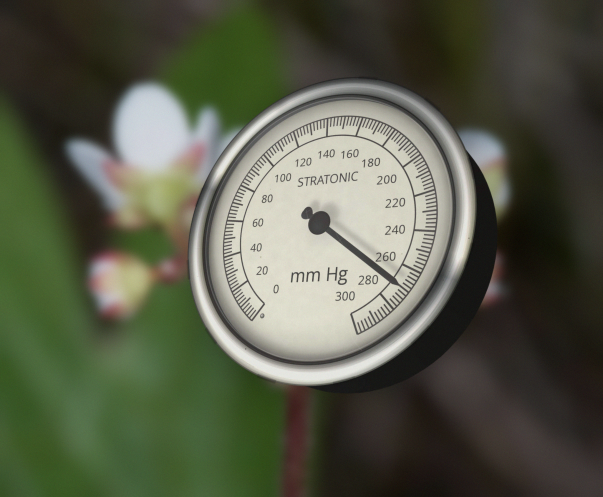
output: 270 mmHg
